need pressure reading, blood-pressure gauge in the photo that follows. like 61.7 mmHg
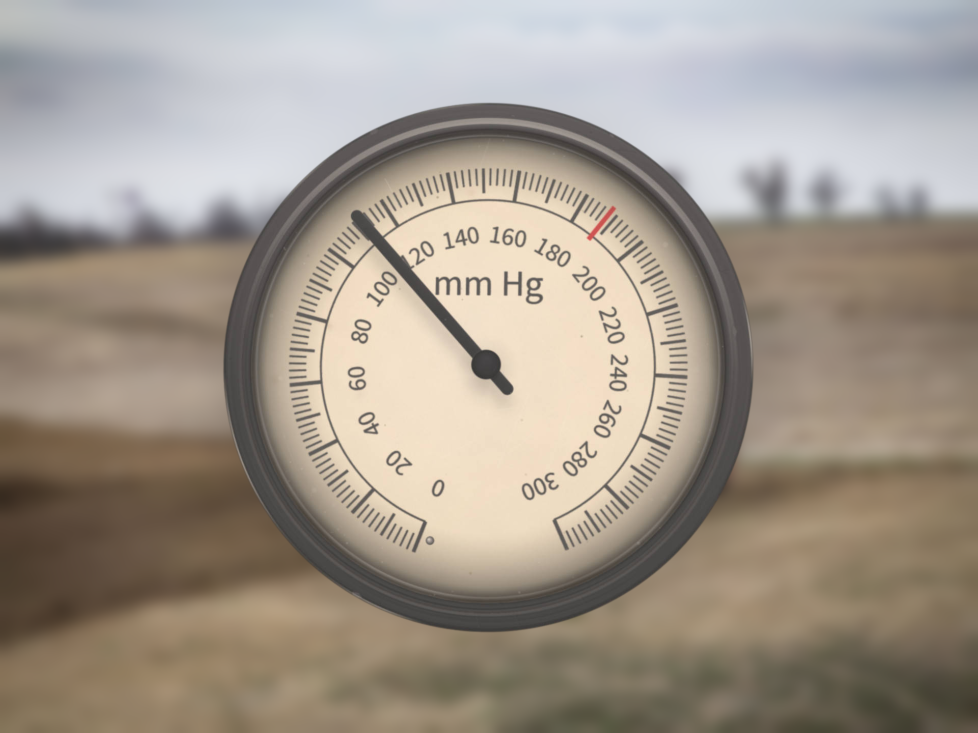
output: 112 mmHg
